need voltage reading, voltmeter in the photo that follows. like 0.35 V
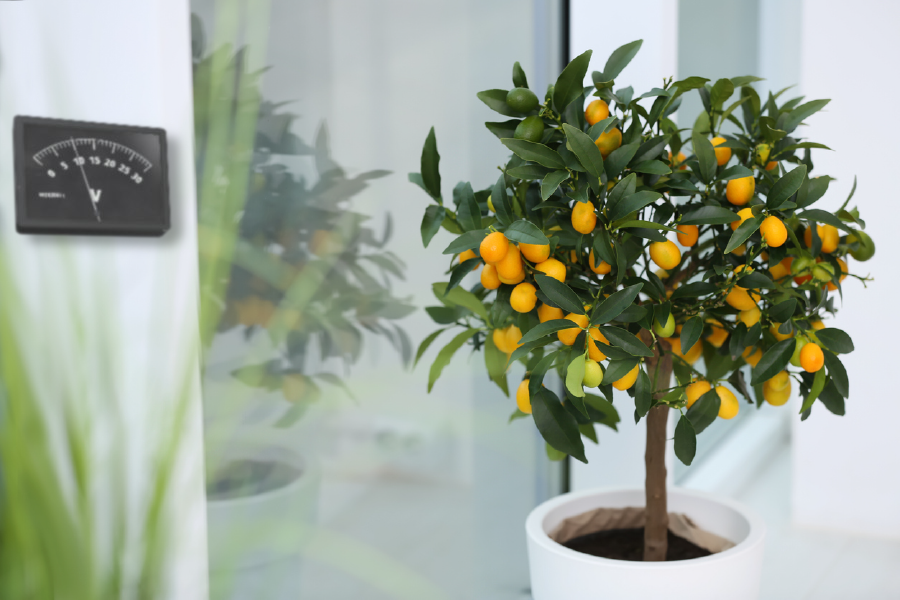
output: 10 V
